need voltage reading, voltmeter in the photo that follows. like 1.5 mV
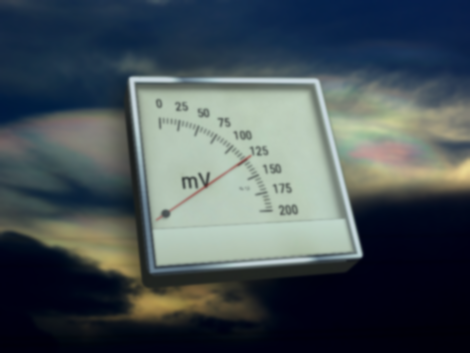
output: 125 mV
